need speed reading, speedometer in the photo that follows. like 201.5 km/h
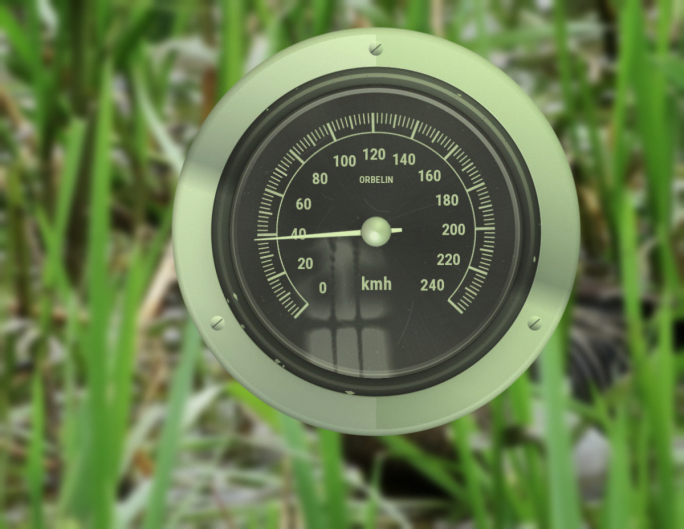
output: 38 km/h
